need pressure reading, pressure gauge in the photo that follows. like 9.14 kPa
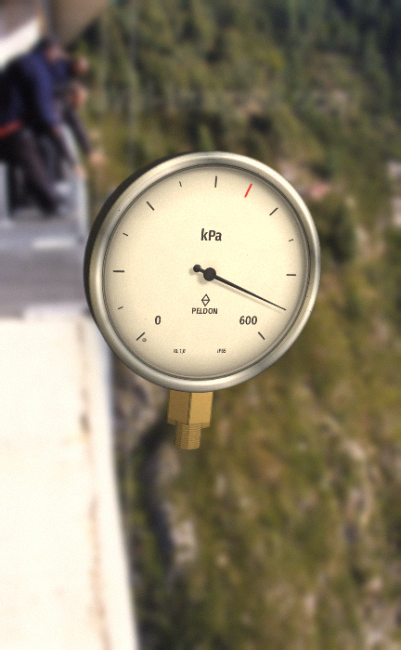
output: 550 kPa
